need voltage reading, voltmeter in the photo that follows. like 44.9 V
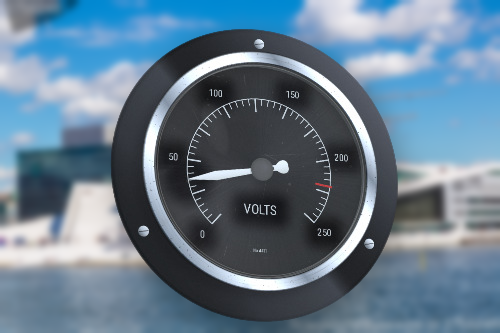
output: 35 V
